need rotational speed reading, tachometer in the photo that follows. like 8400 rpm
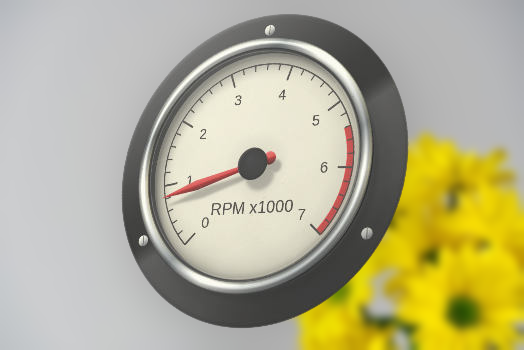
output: 800 rpm
